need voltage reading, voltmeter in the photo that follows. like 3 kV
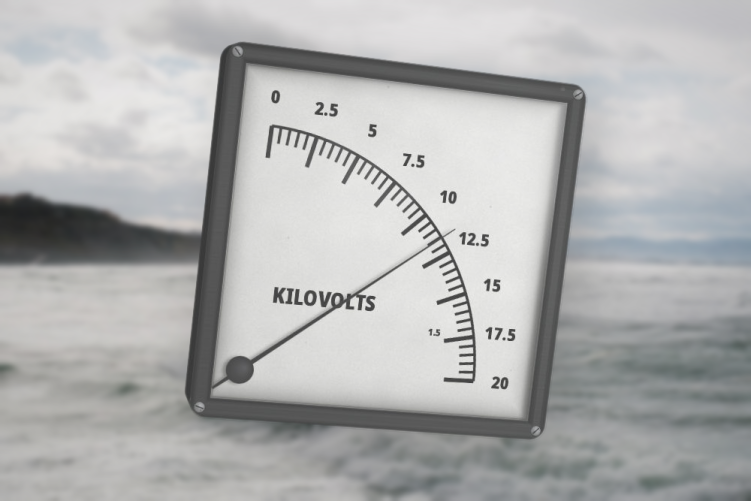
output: 11.5 kV
